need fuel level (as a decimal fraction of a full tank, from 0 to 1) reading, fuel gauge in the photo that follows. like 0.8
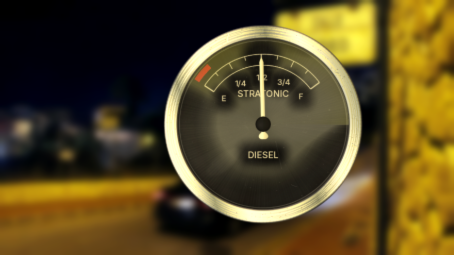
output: 0.5
